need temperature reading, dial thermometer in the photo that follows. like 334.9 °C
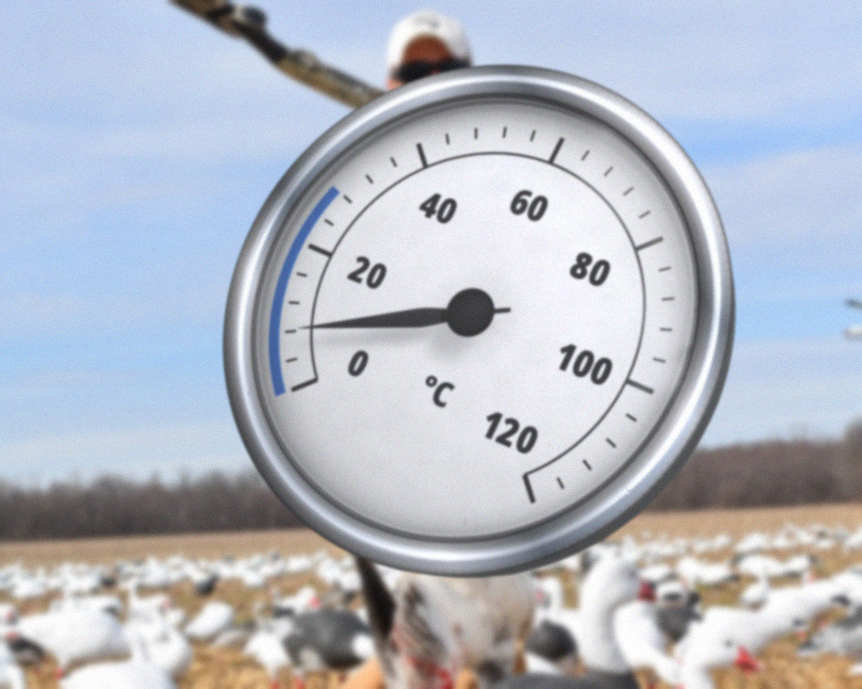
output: 8 °C
